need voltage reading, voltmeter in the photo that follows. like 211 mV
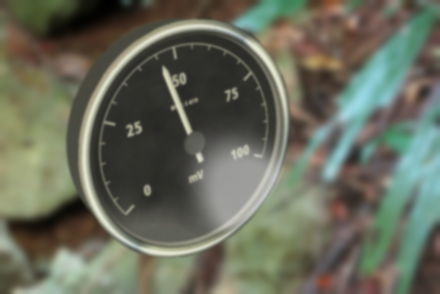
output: 45 mV
